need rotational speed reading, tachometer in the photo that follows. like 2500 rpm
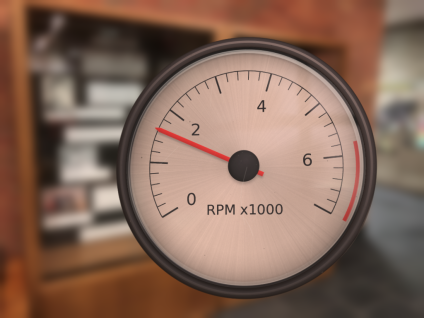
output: 1600 rpm
